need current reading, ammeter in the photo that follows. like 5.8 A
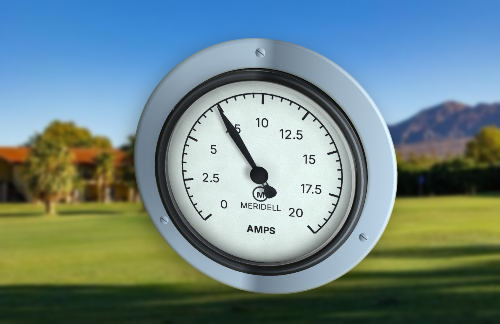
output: 7.5 A
